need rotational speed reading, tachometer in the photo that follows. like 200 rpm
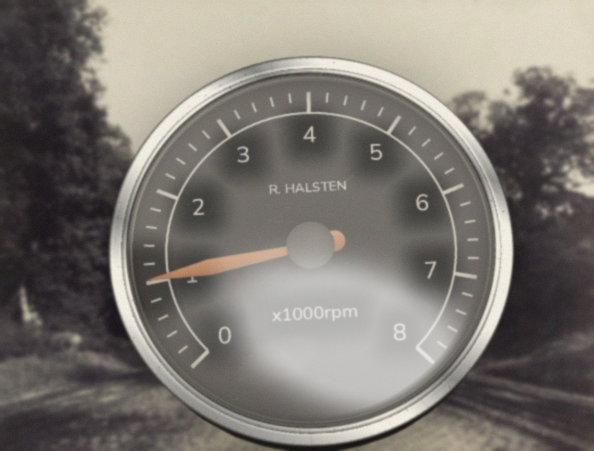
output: 1000 rpm
